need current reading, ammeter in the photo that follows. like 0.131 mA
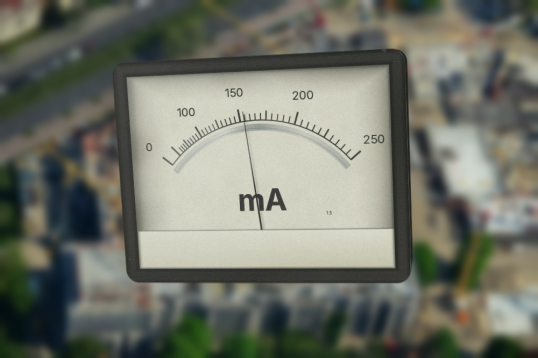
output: 155 mA
